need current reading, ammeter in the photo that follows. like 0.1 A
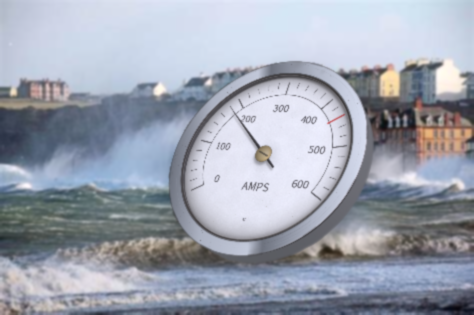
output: 180 A
